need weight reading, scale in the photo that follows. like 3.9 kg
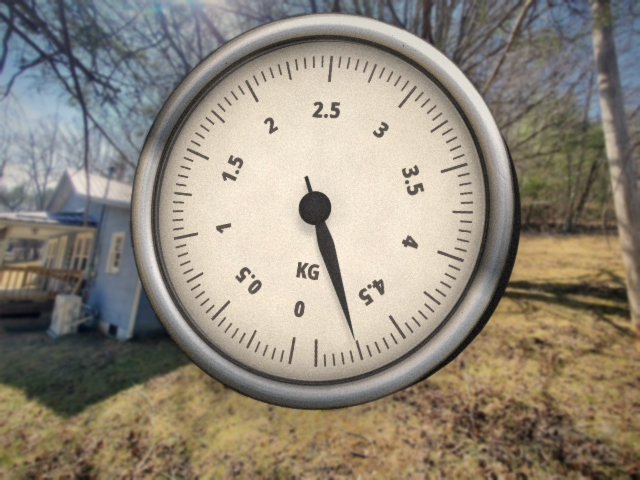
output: 4.75 kg
